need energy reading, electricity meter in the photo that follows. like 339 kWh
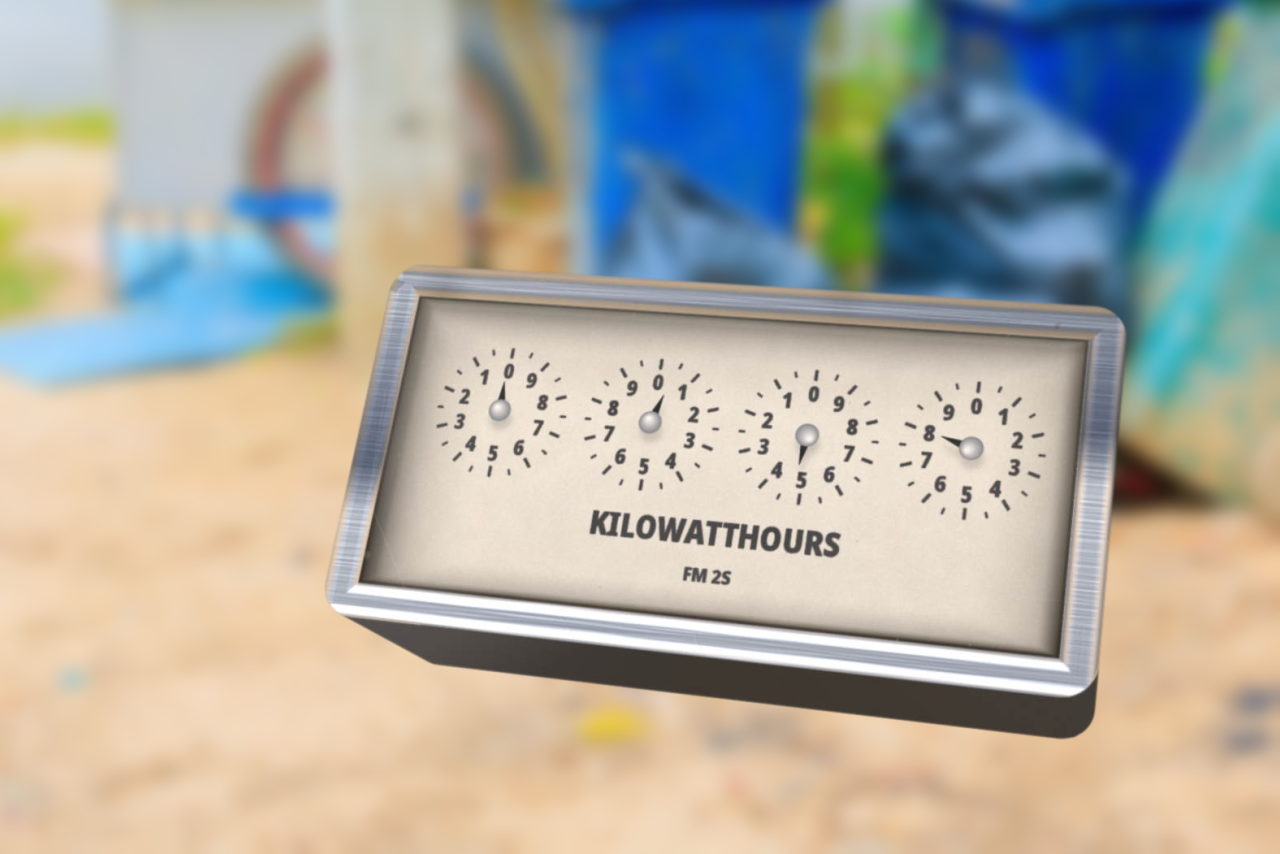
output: 48 kWh
